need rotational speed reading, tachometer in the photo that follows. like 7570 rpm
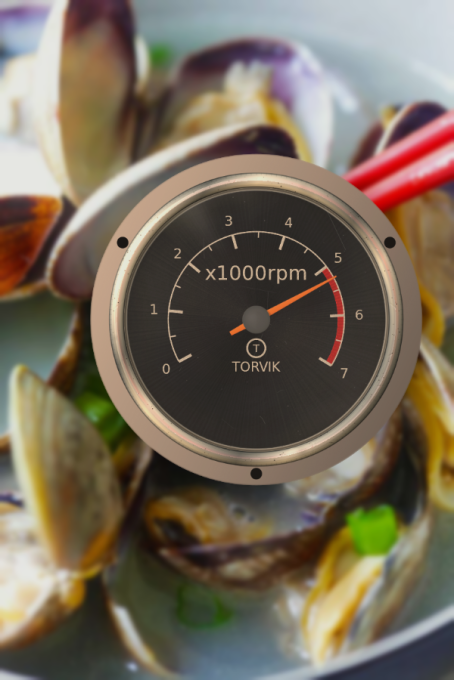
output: 5250 rpm
